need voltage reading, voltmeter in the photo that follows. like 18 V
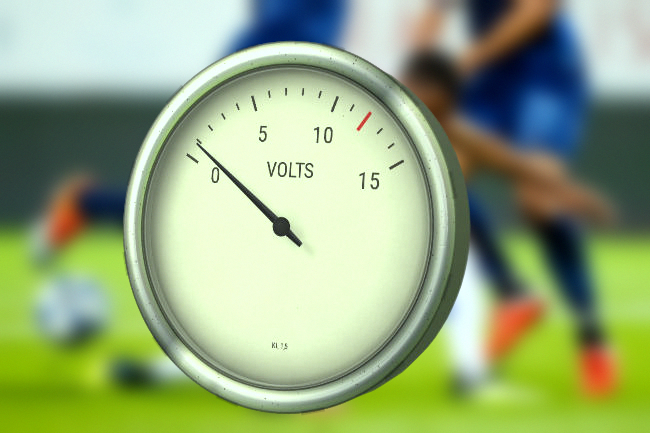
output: 1 V
